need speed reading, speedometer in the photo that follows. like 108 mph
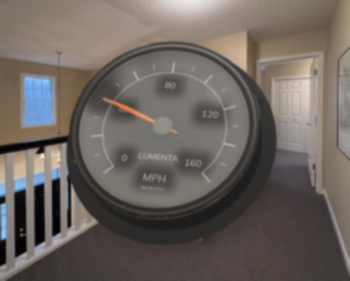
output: 40 mph
